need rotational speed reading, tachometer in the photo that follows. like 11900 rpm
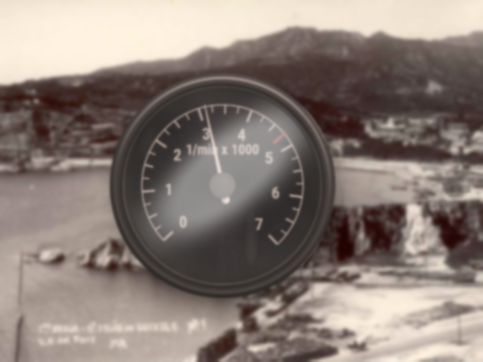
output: 3125 rpm
